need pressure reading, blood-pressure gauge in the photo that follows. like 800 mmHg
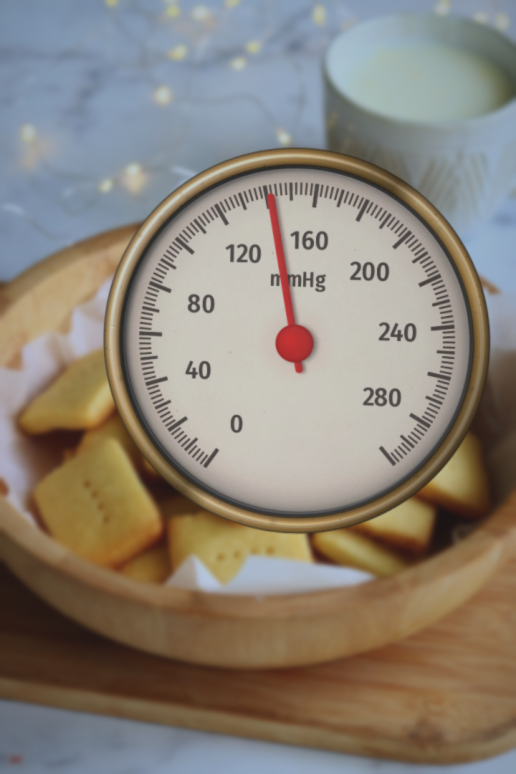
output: 142 mmHg
